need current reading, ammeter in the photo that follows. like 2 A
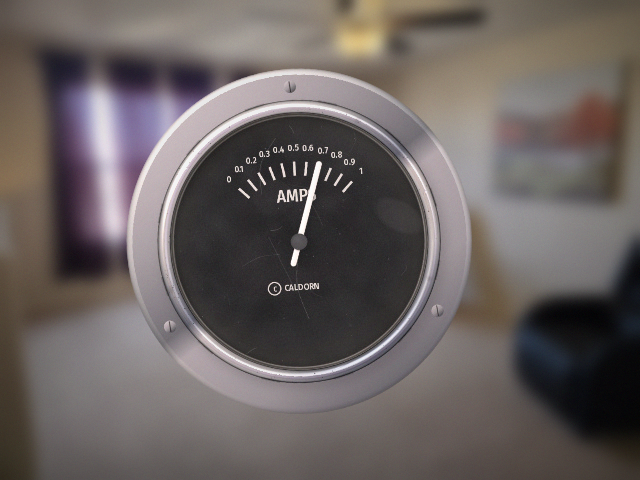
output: 0.7 A
